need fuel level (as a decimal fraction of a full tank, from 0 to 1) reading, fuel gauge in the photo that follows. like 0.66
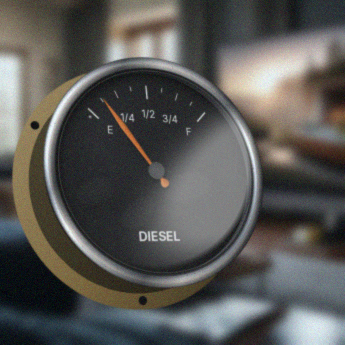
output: 0.125
